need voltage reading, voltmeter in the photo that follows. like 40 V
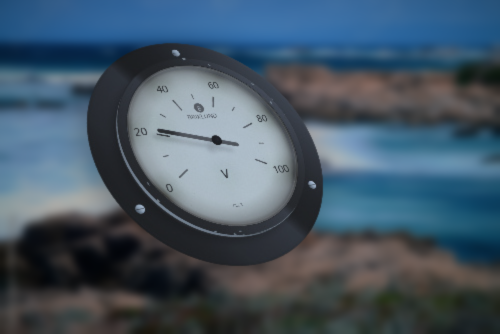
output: 20 V
